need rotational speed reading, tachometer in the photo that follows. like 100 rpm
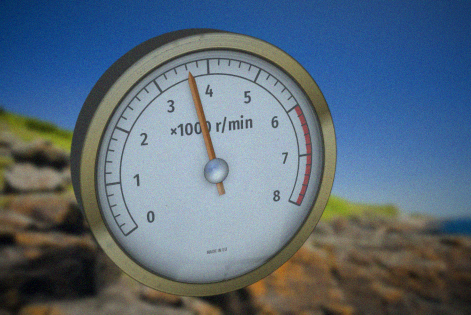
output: 3600 rpm
